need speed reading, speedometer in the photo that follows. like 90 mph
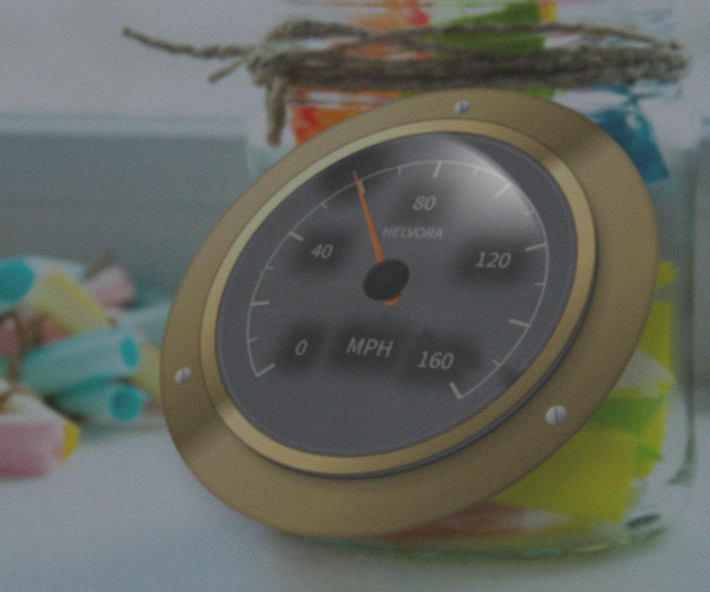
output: 60 mph
